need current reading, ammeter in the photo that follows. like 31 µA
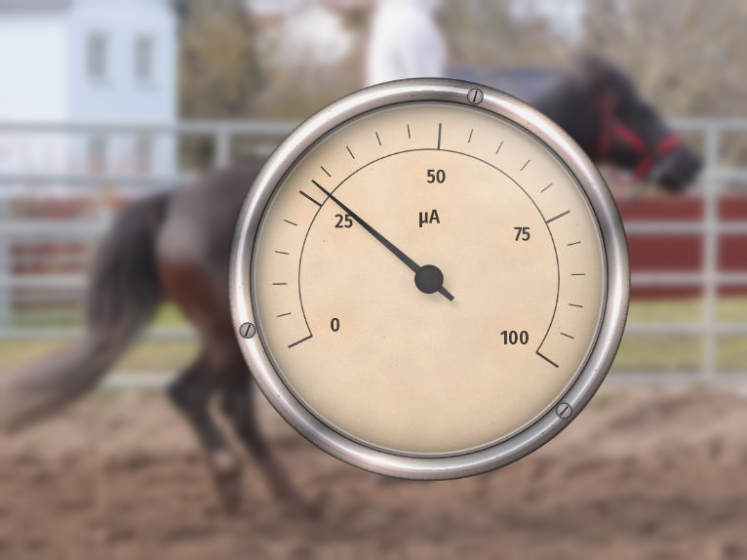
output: 27.5 µA
